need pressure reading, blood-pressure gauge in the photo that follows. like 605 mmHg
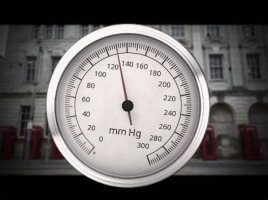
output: 130 mmHg
